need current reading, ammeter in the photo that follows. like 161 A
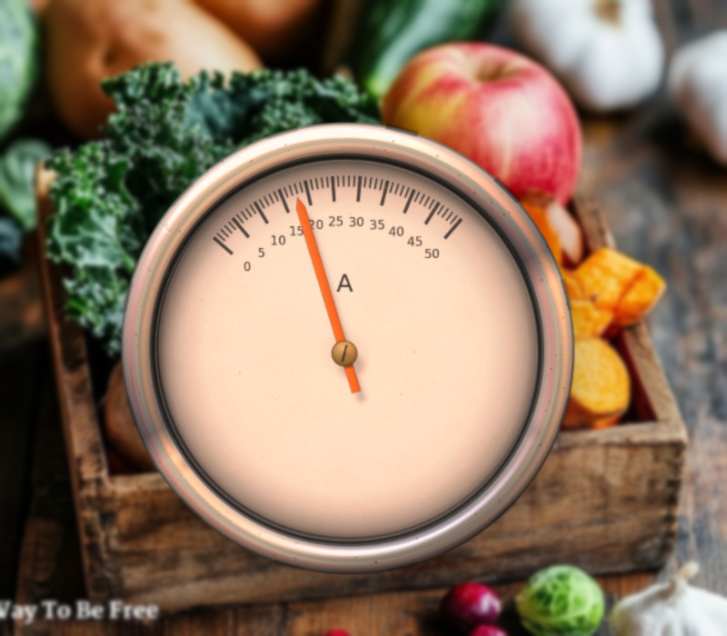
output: 18 A
